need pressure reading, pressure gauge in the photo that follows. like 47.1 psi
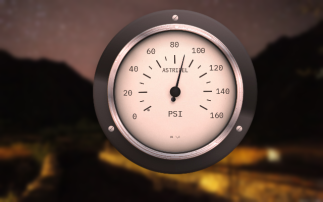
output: 90 psi
